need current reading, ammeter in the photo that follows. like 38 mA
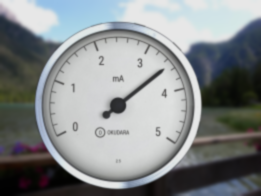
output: 3.5 mA
